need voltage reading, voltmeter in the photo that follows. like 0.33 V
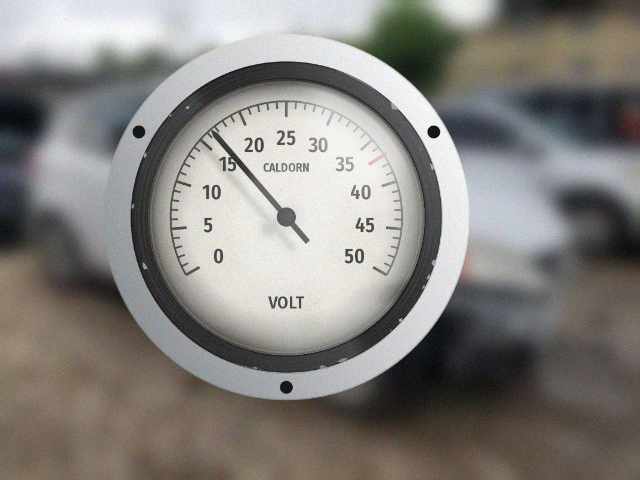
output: 16.5 V
